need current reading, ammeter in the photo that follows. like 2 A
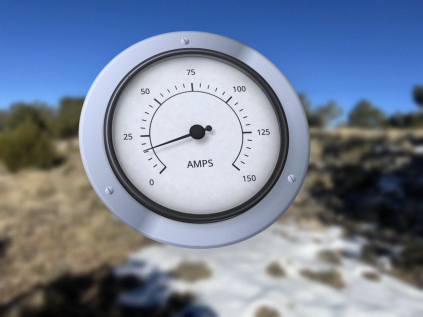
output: 15 A
